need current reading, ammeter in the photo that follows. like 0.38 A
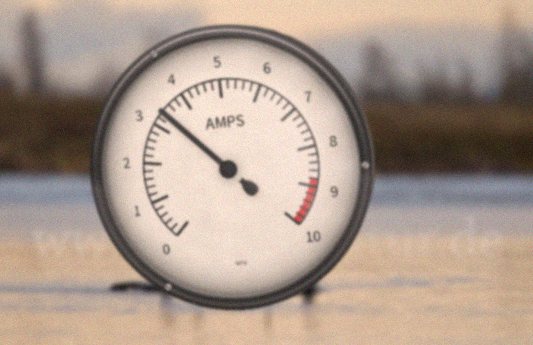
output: 3.4 A
